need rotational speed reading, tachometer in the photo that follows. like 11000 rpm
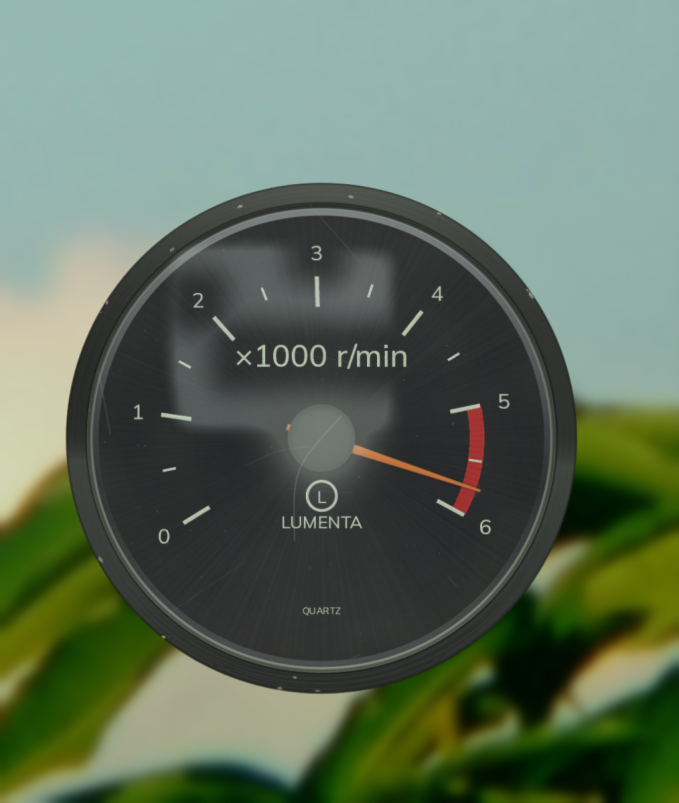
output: 5750 rpm
